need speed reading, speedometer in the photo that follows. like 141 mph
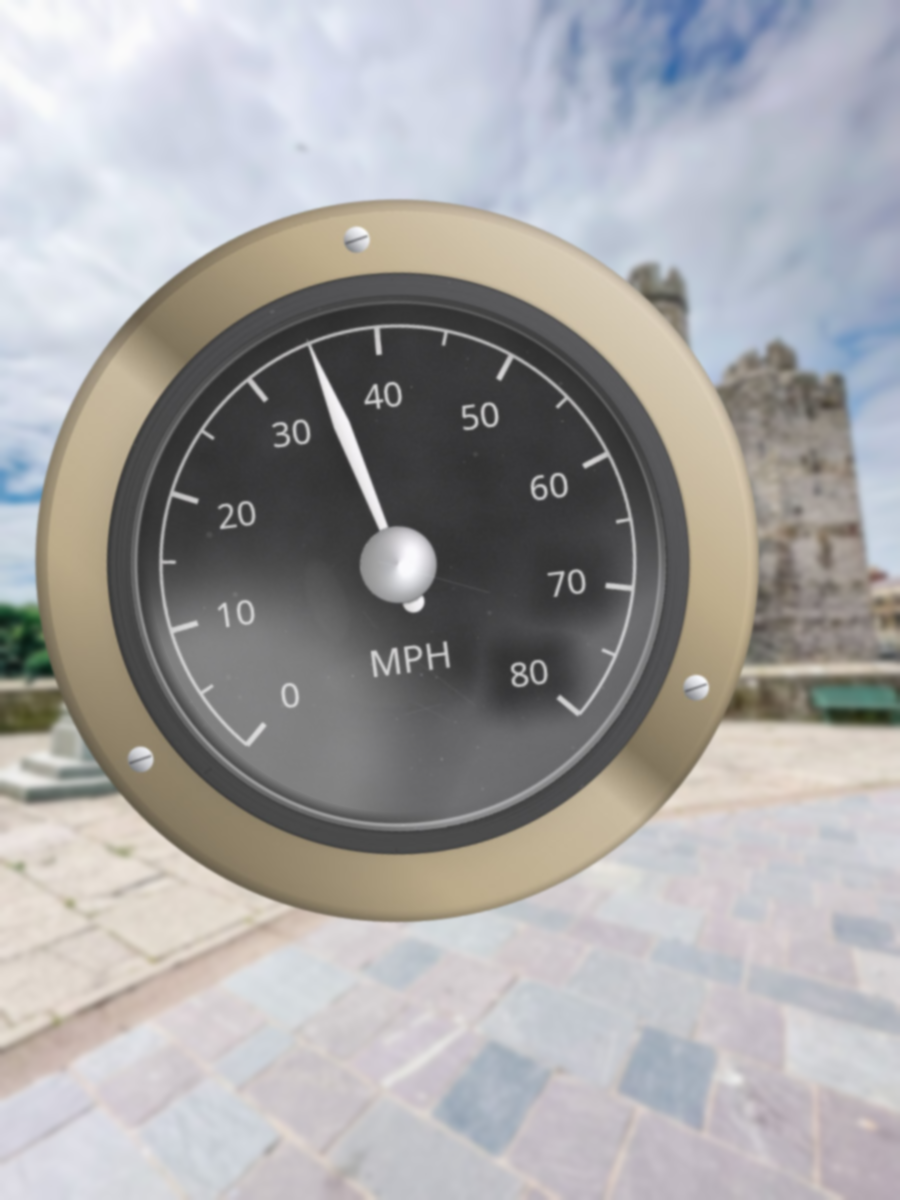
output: 35 mph
